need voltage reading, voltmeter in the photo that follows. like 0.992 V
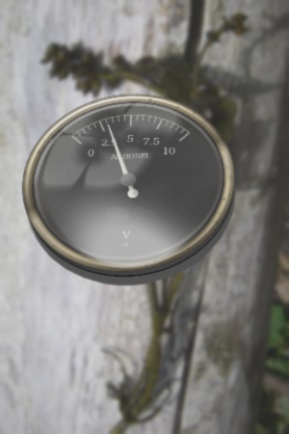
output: 3 V
